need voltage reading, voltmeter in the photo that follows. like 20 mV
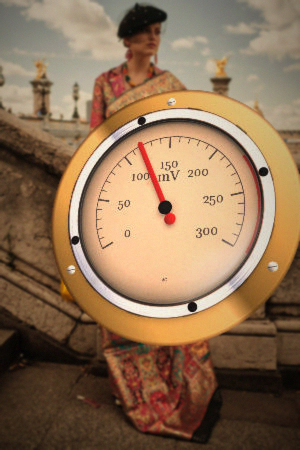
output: 120 mV
